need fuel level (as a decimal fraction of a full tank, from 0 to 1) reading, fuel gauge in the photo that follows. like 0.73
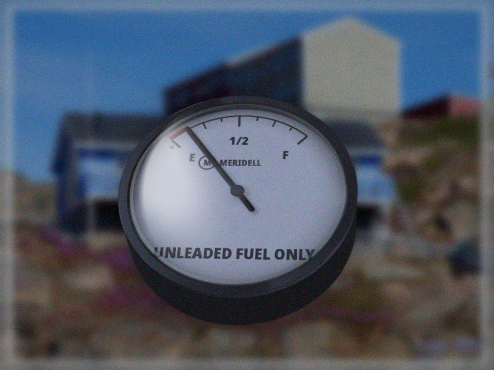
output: 0.125
